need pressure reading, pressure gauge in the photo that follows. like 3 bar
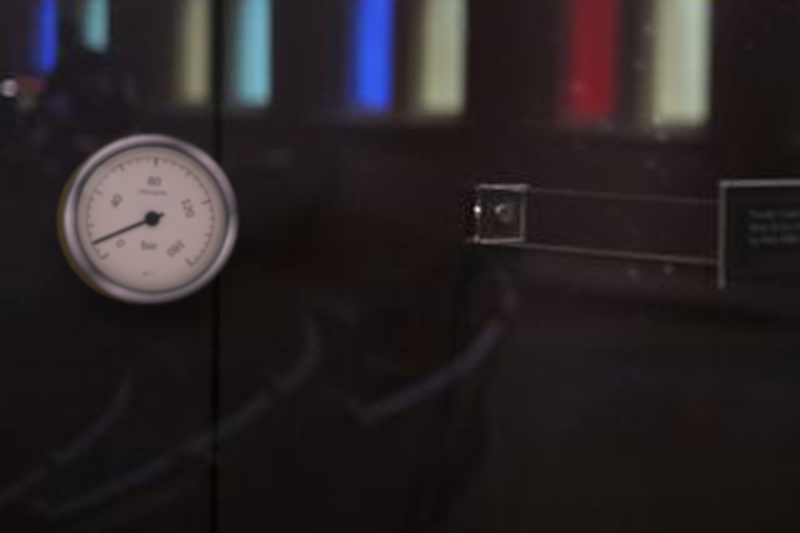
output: 10 bar
